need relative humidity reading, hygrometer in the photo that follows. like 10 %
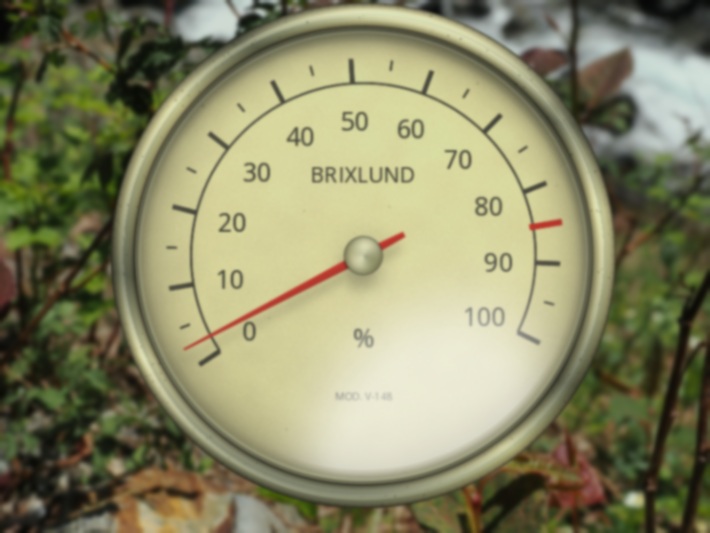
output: 2.5 %
